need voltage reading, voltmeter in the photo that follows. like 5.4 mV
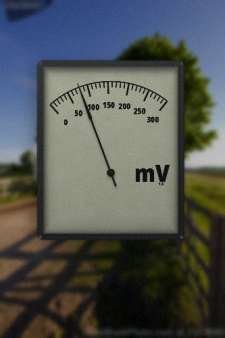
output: 80 mV
